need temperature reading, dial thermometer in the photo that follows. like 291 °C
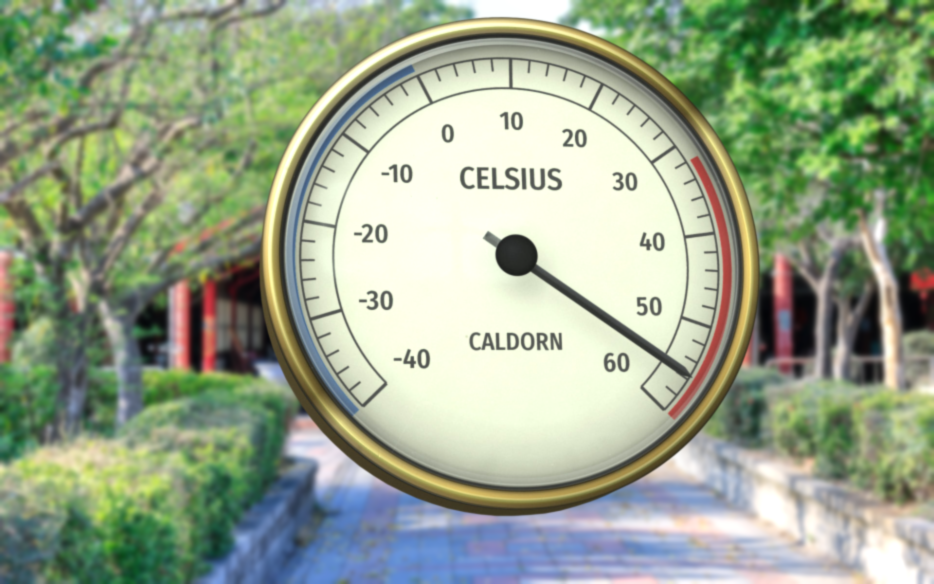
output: 56 °C
